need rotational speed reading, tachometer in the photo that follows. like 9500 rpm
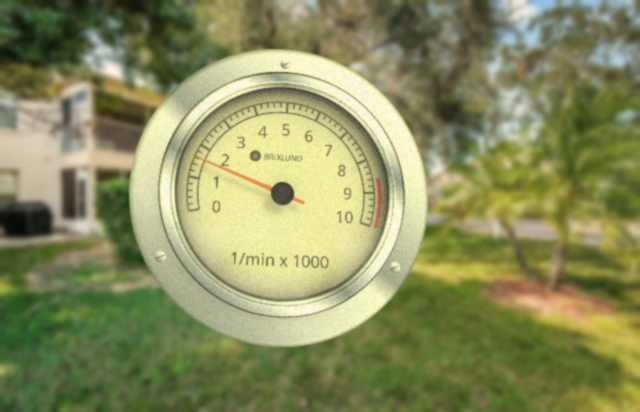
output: 1600 rpm
